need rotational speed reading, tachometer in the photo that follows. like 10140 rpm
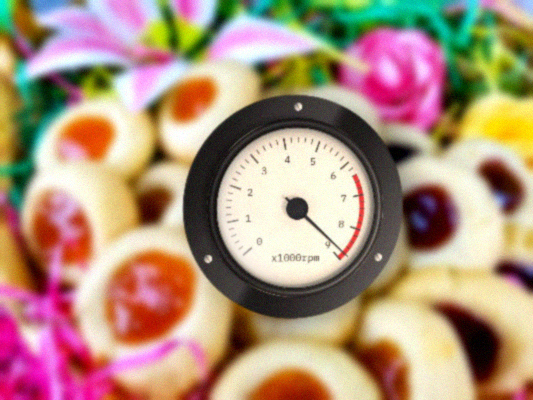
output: 8800 rpm
